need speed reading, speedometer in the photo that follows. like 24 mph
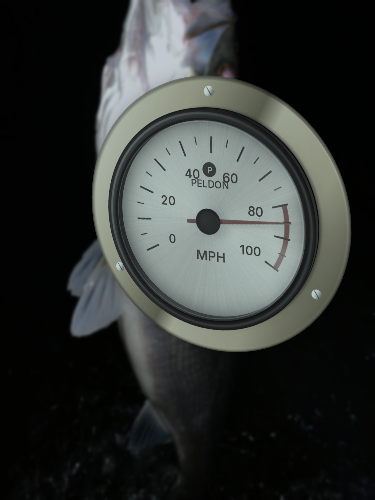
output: 85 mph
